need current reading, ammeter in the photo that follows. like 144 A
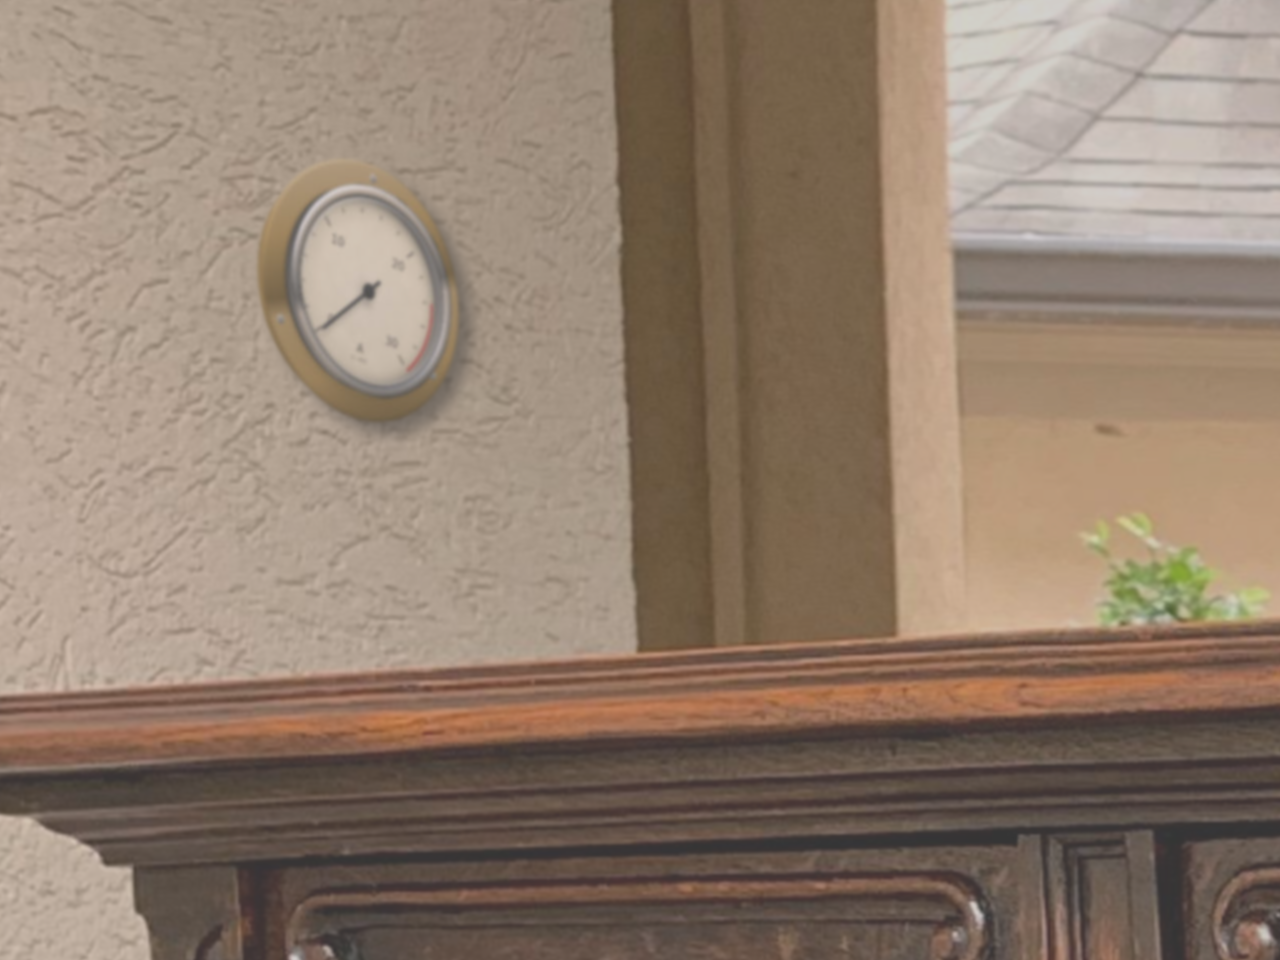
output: 0 A
